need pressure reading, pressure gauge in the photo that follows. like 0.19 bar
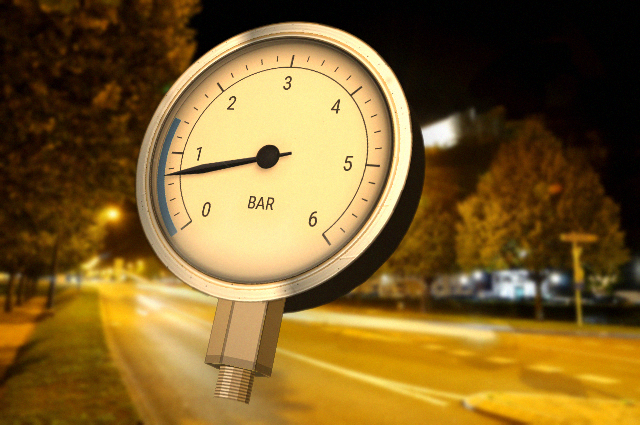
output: 0.7 bar
